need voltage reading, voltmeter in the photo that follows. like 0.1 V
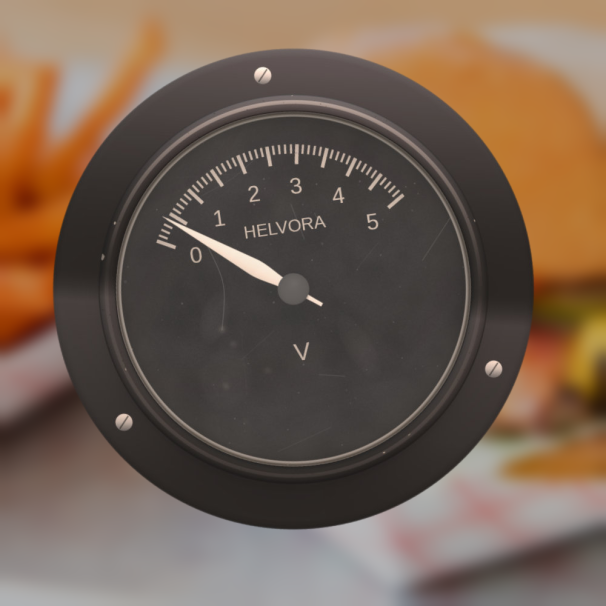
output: 0.4 V
